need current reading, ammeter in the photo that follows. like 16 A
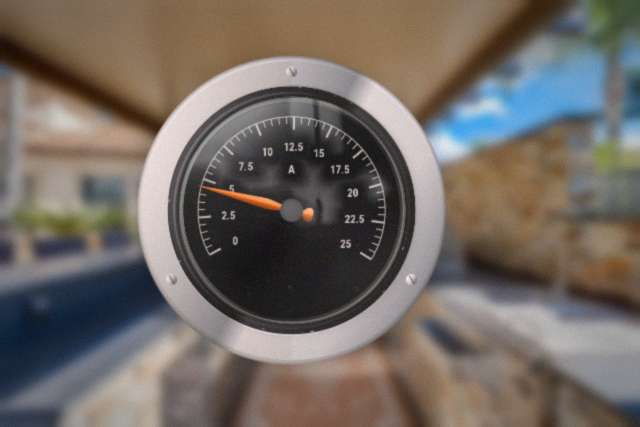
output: 4.5 A
